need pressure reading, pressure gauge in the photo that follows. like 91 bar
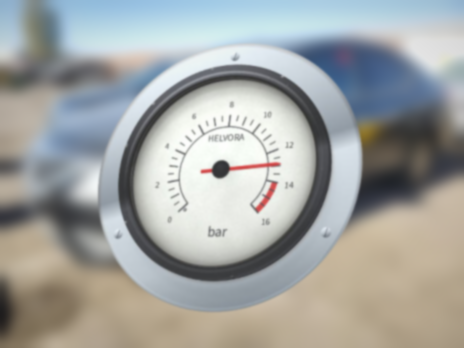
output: 13 bar
